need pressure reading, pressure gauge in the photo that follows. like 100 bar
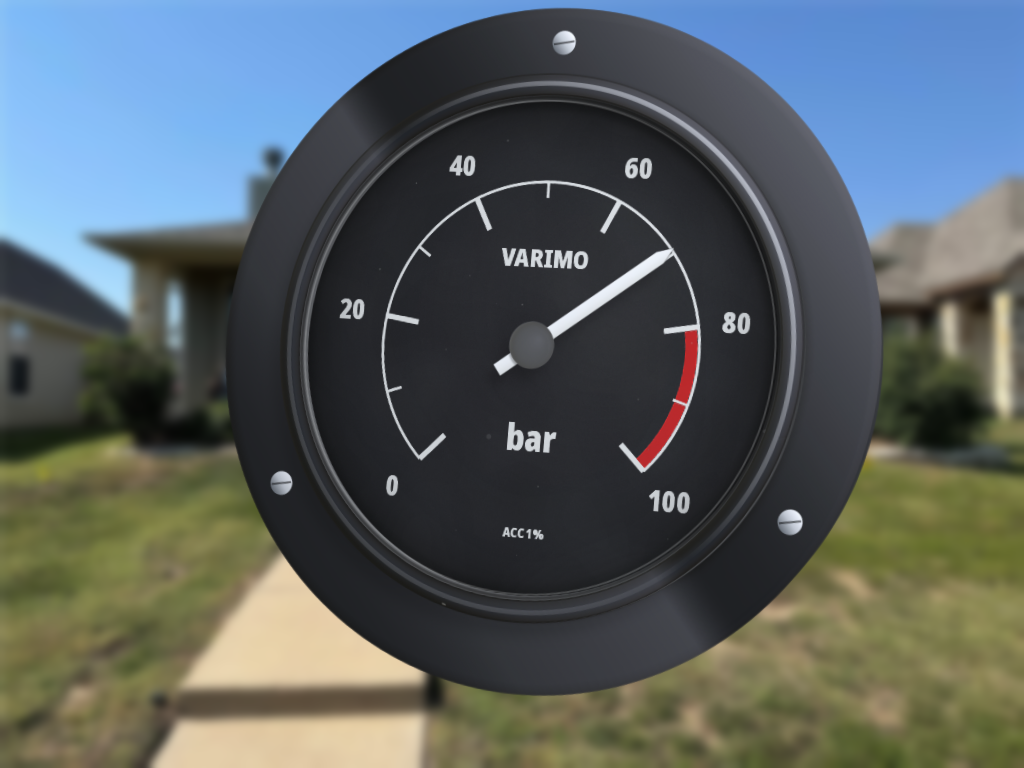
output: 70 bar
